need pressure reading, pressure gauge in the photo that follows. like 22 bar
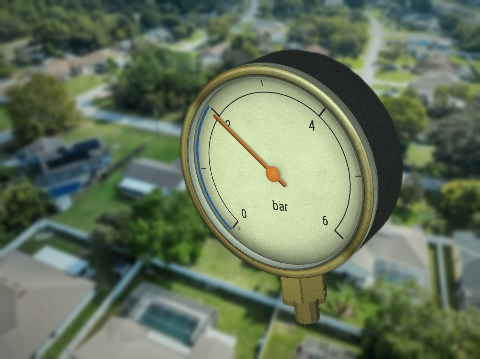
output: 2 bar
